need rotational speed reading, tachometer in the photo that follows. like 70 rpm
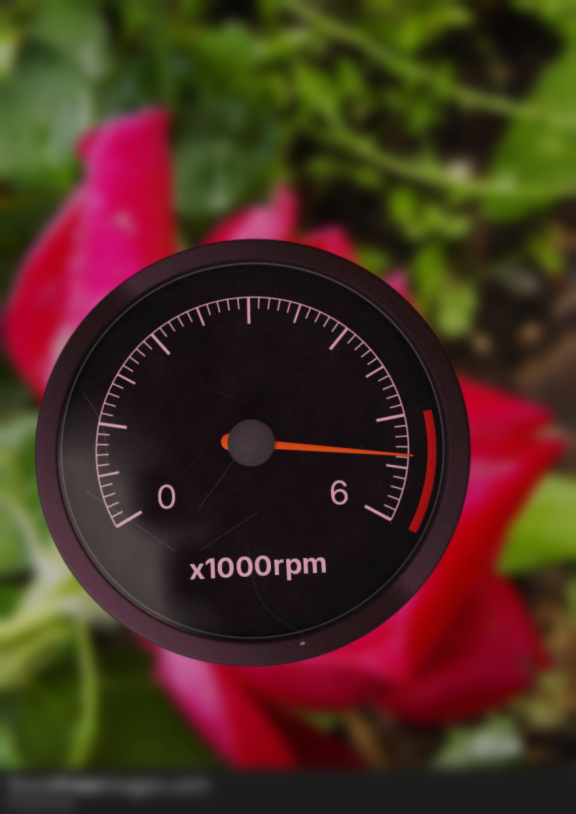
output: 5400 rpm
